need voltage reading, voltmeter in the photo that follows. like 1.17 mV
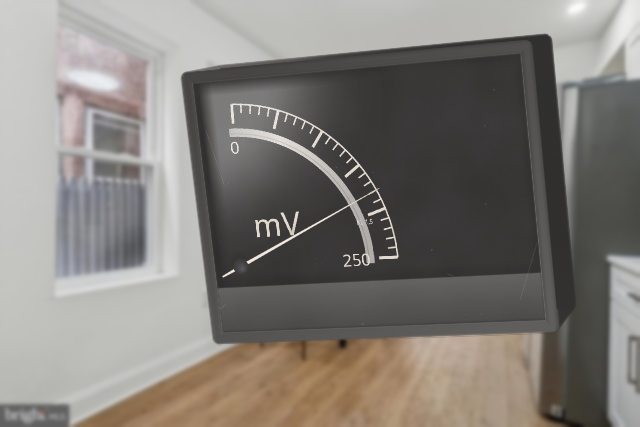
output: 180 mV
